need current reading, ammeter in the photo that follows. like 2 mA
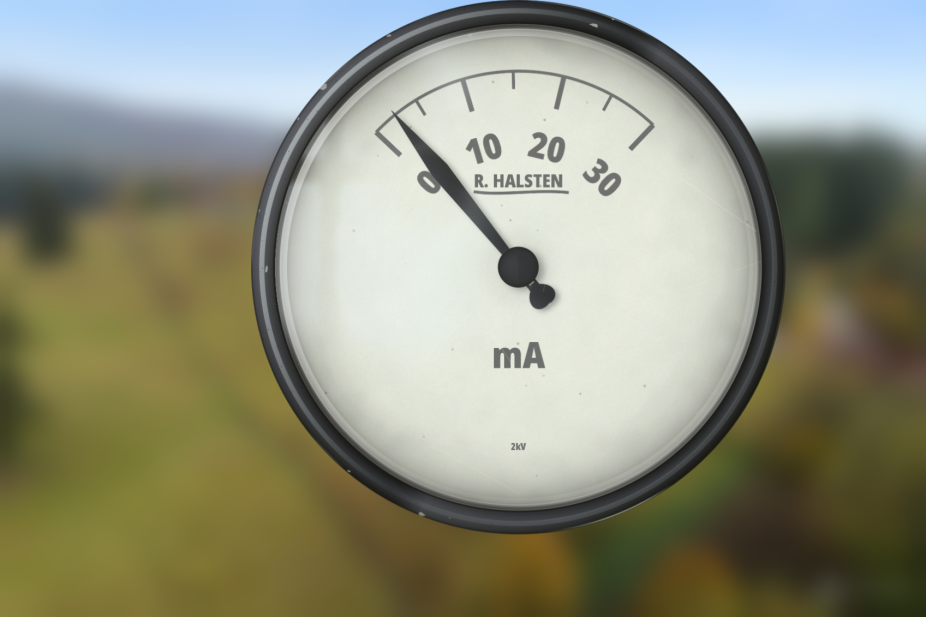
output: 2.5 mA
